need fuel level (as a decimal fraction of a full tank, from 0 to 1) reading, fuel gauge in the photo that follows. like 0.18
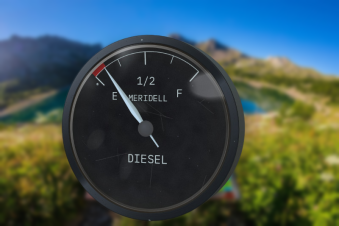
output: 0.125
